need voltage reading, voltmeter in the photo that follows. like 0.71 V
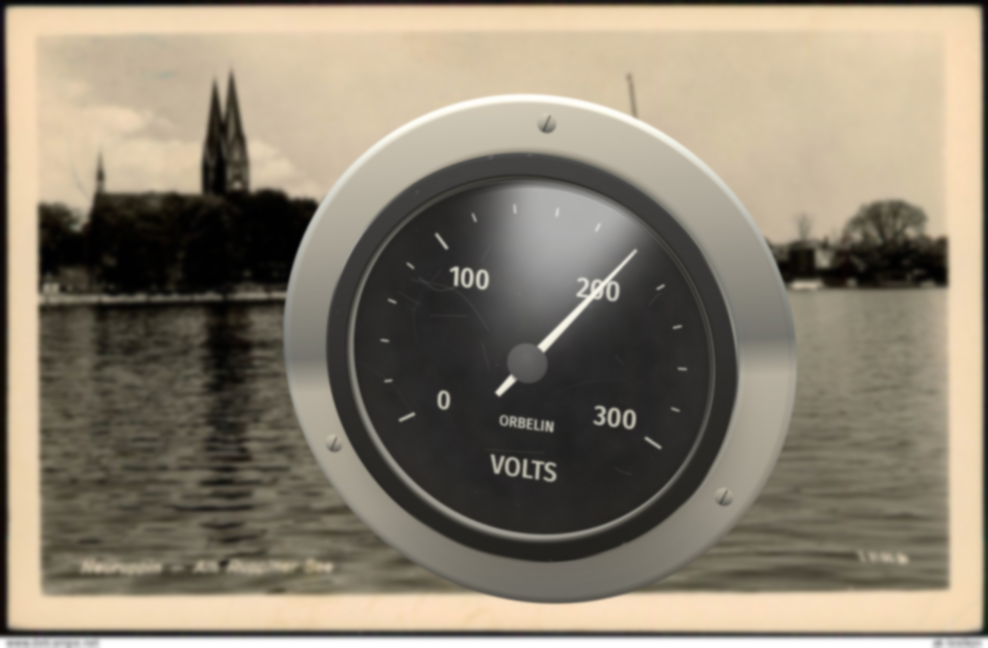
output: 200 V
